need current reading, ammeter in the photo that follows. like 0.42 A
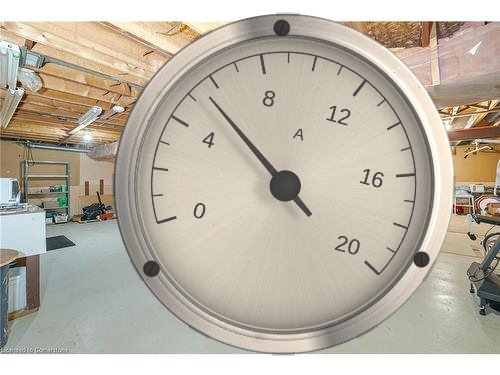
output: 5.5 A
